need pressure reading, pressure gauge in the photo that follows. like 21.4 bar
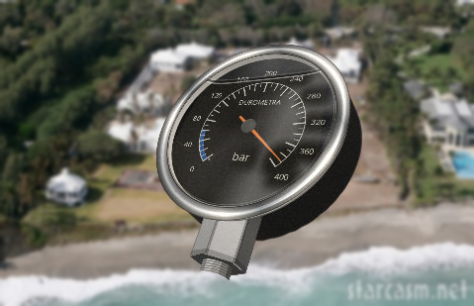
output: 390 bar
